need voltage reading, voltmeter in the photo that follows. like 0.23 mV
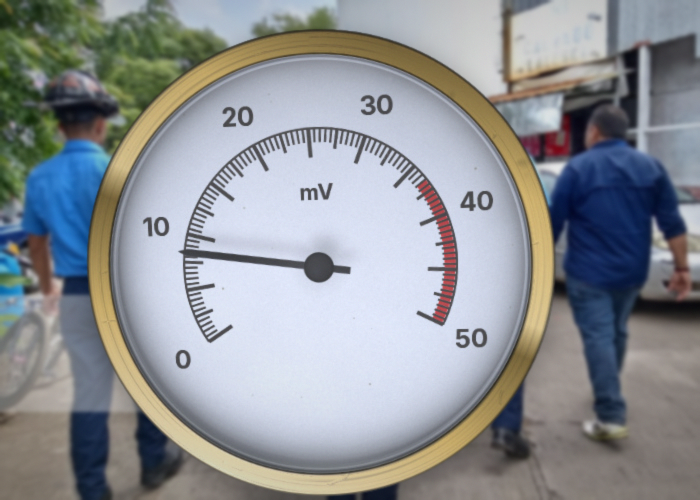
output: 8.5 mV
